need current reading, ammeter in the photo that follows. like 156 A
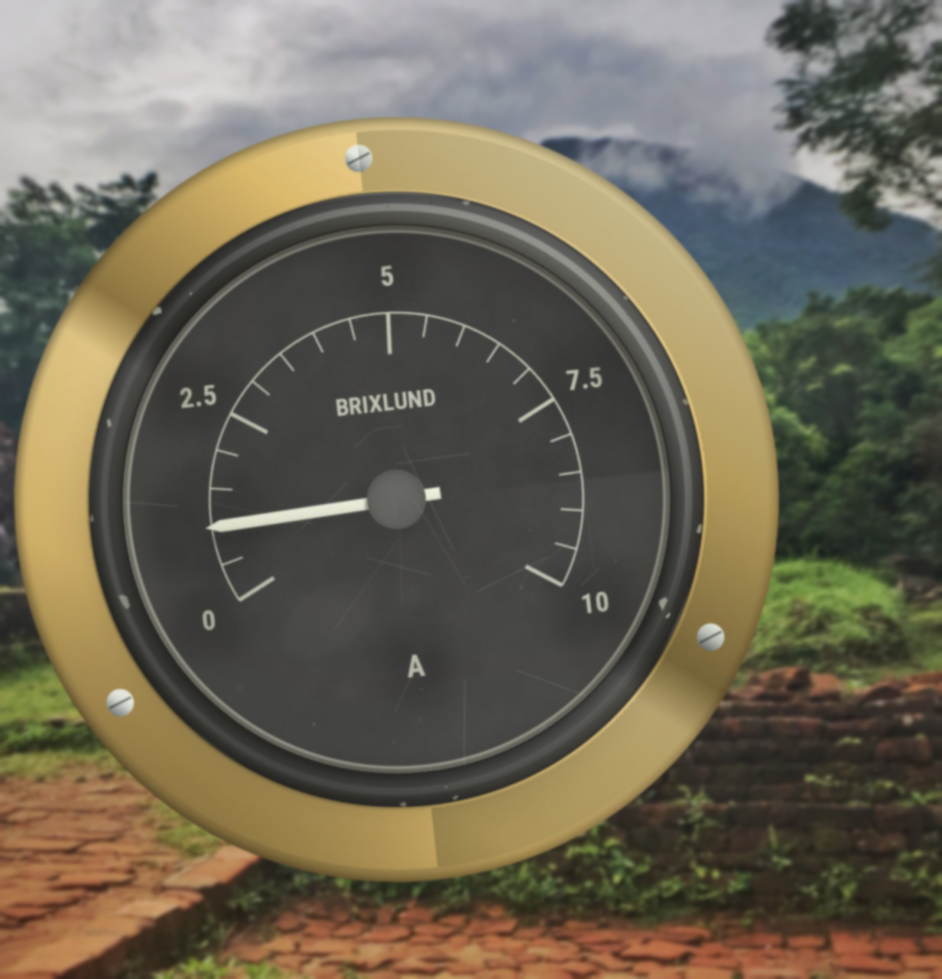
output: 1 A
